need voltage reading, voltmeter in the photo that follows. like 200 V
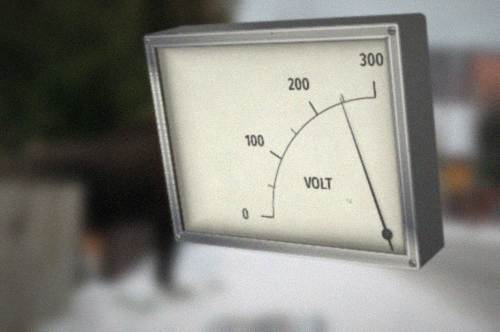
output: 250 V
